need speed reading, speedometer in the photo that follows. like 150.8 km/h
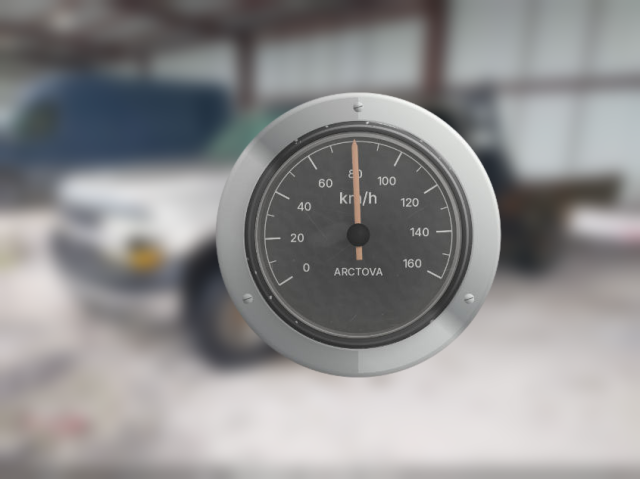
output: 80 km/h
